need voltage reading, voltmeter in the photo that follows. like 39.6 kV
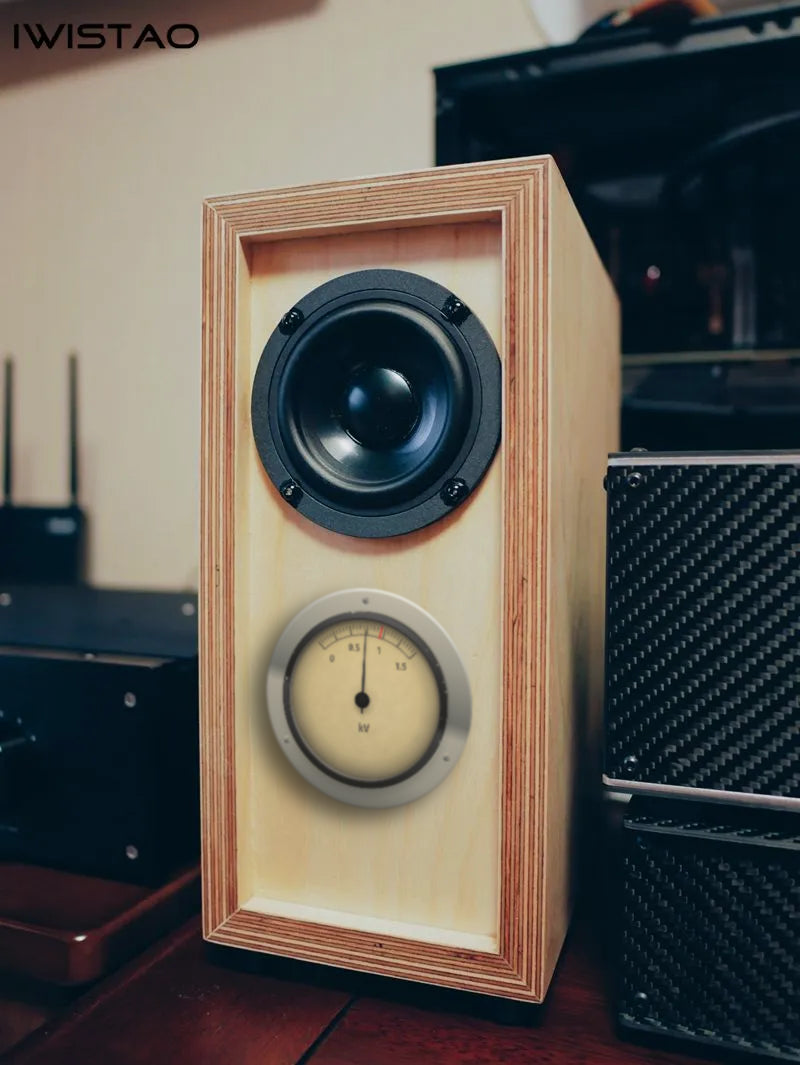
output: 0.75 kV
